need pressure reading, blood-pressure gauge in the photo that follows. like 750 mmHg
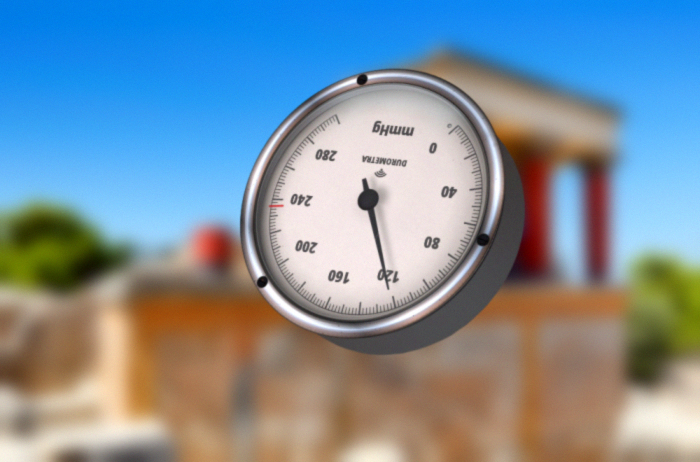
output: 120 mmHg
